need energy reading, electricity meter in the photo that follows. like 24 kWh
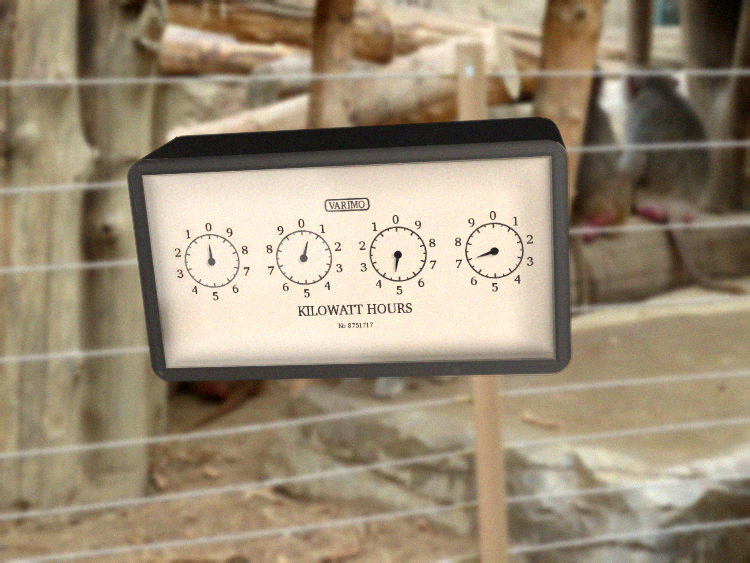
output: 47 kWh
